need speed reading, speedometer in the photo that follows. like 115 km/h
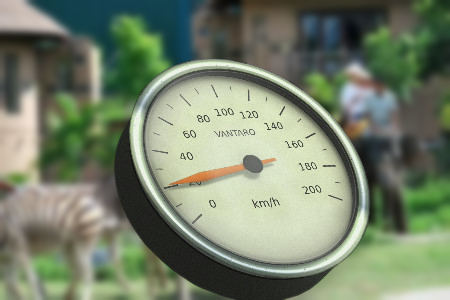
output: 20 km/h
